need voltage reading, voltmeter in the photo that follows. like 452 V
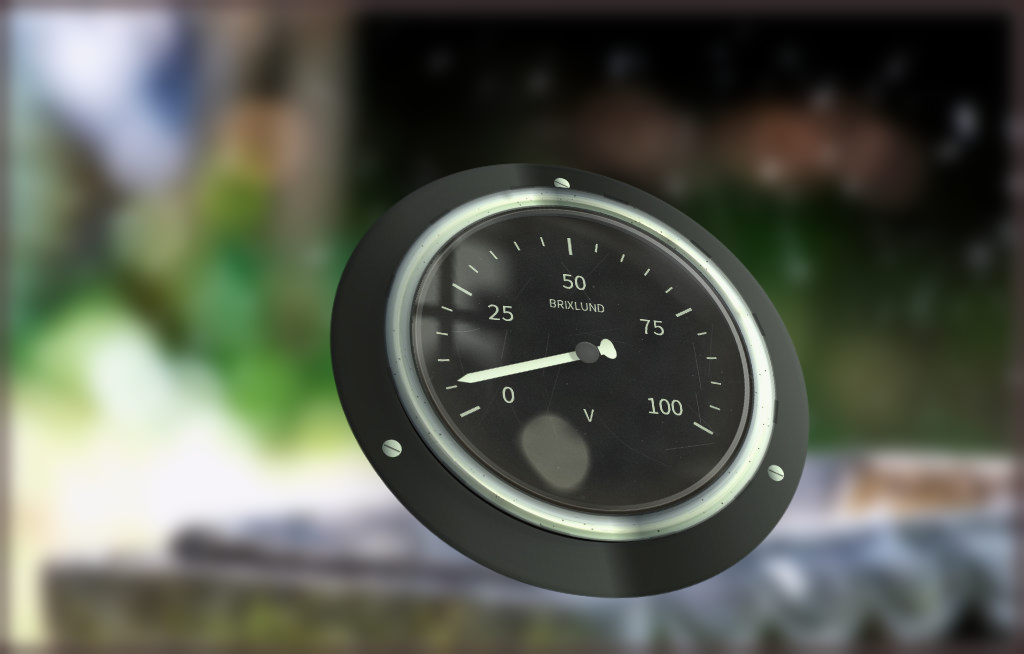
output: 5 V
